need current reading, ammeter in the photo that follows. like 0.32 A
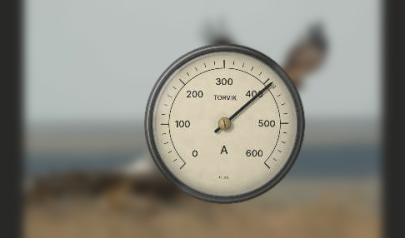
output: 410 A
